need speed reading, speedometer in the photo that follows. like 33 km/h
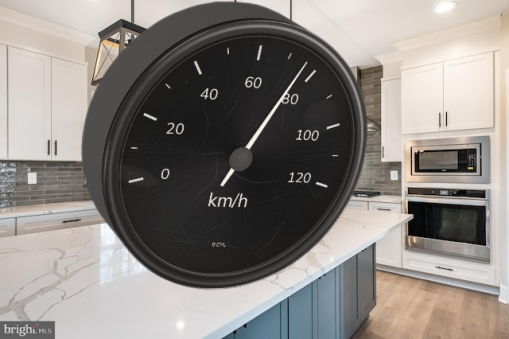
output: 75 km/h
